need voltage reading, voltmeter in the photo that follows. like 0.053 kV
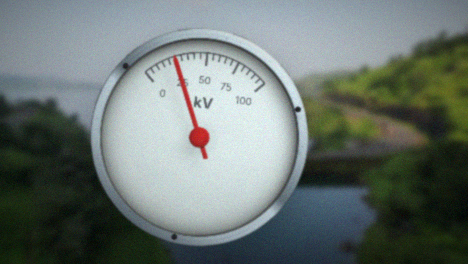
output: 25 kV
